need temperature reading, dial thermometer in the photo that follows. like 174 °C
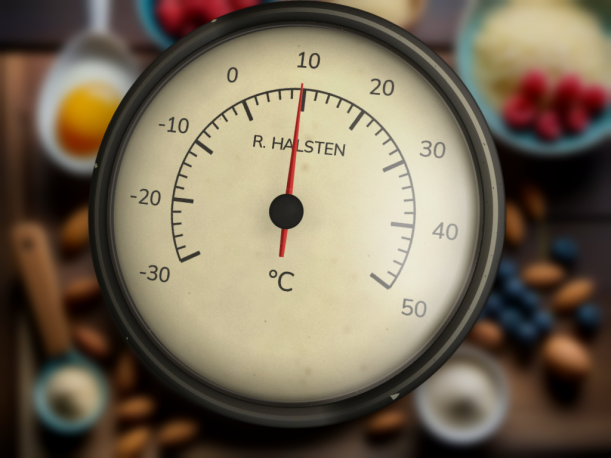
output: 10 °C
